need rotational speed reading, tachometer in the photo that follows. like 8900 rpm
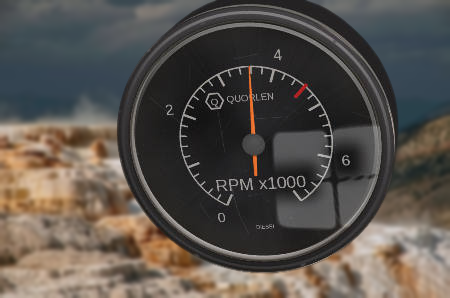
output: 3600 rpm
